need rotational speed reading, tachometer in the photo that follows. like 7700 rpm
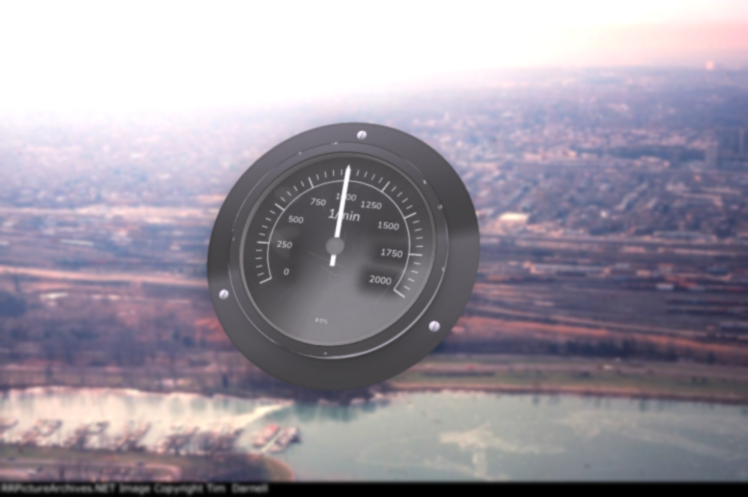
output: 1000 rpm
